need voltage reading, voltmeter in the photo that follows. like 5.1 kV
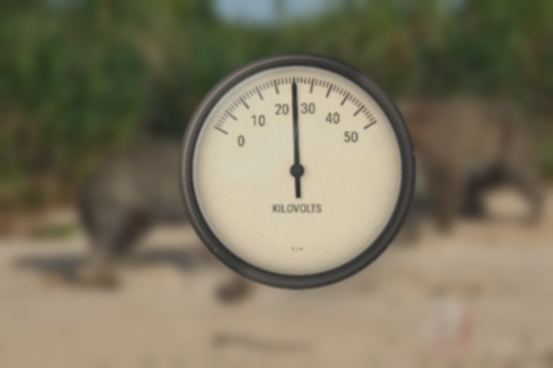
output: 25 kV
